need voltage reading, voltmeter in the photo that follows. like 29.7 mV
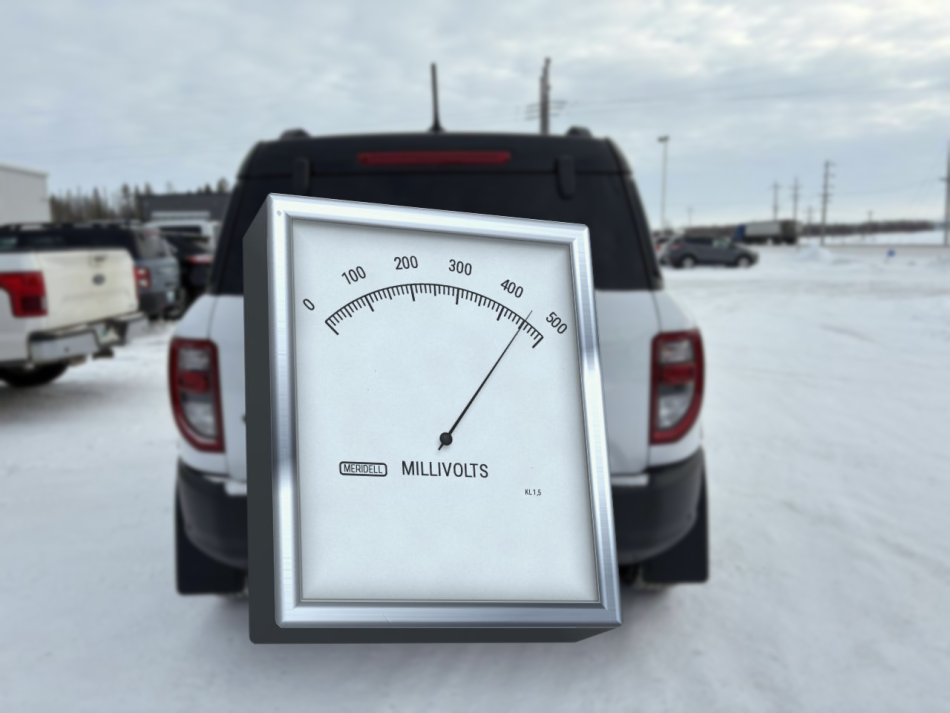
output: 450 mV
